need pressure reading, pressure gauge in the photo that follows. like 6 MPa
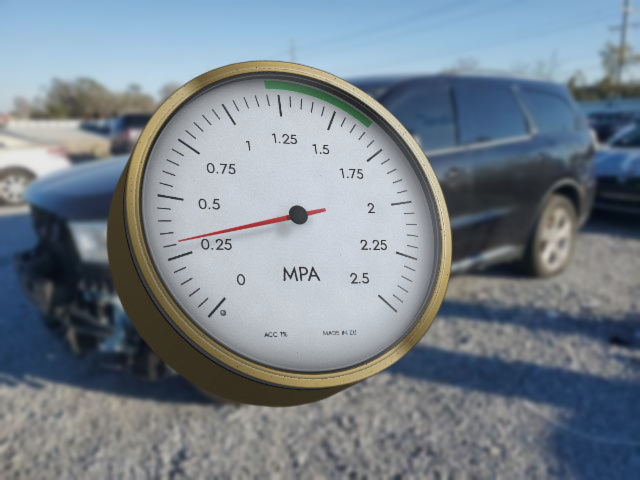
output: 0.3 MPa
